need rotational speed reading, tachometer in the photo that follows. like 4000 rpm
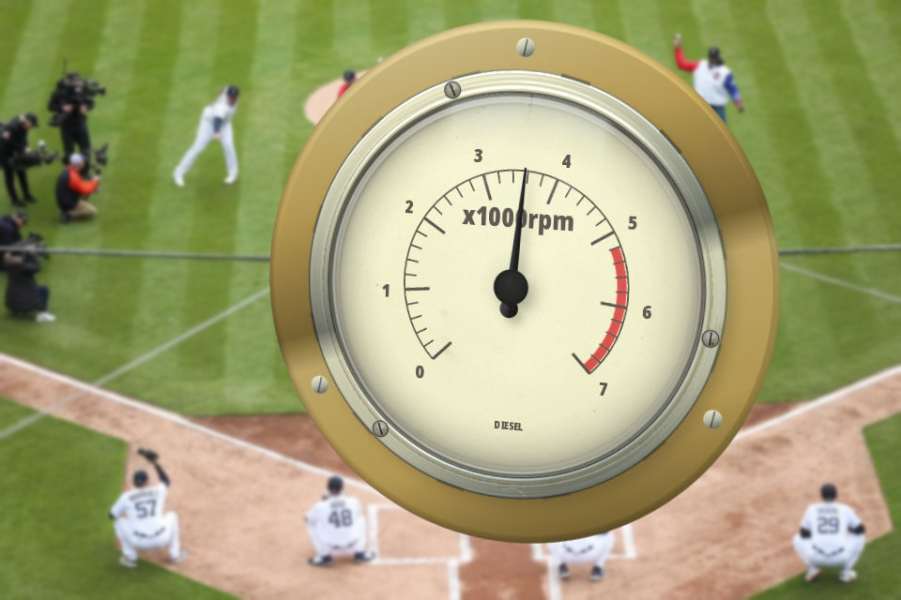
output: 3600 rpm
